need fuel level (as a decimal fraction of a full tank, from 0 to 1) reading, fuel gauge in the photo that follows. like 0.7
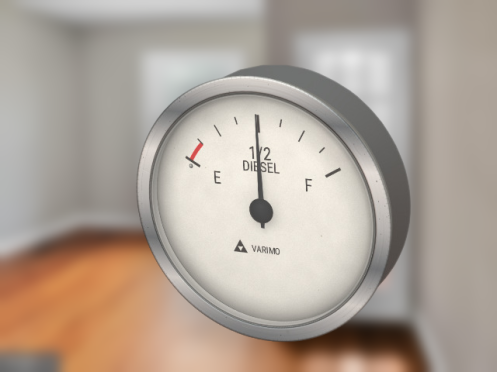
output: 0.5
